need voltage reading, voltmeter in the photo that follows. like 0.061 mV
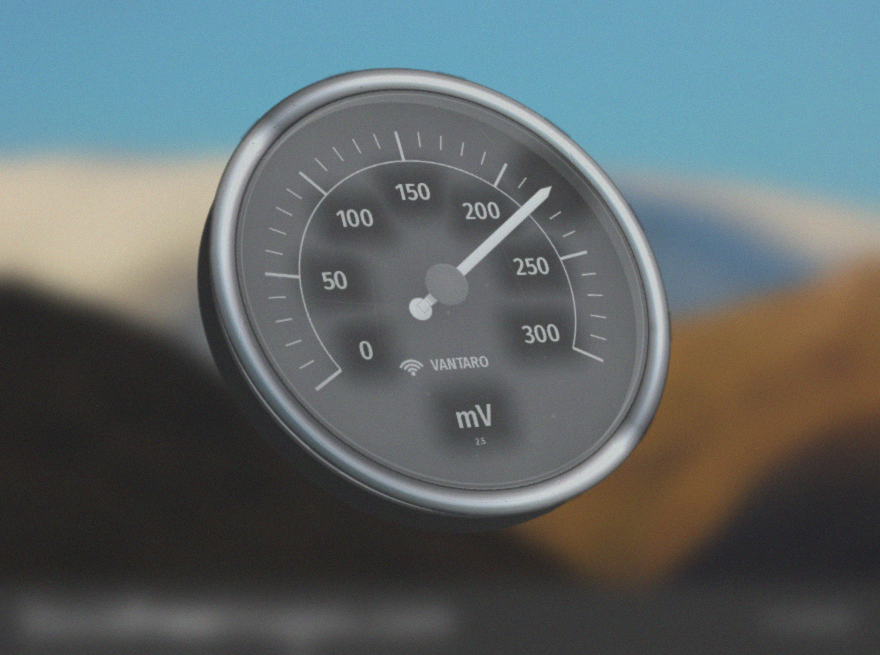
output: 220 mV
